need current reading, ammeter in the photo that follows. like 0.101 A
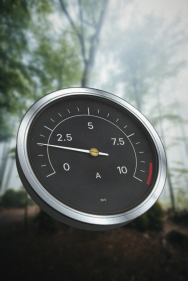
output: 1.5 A
